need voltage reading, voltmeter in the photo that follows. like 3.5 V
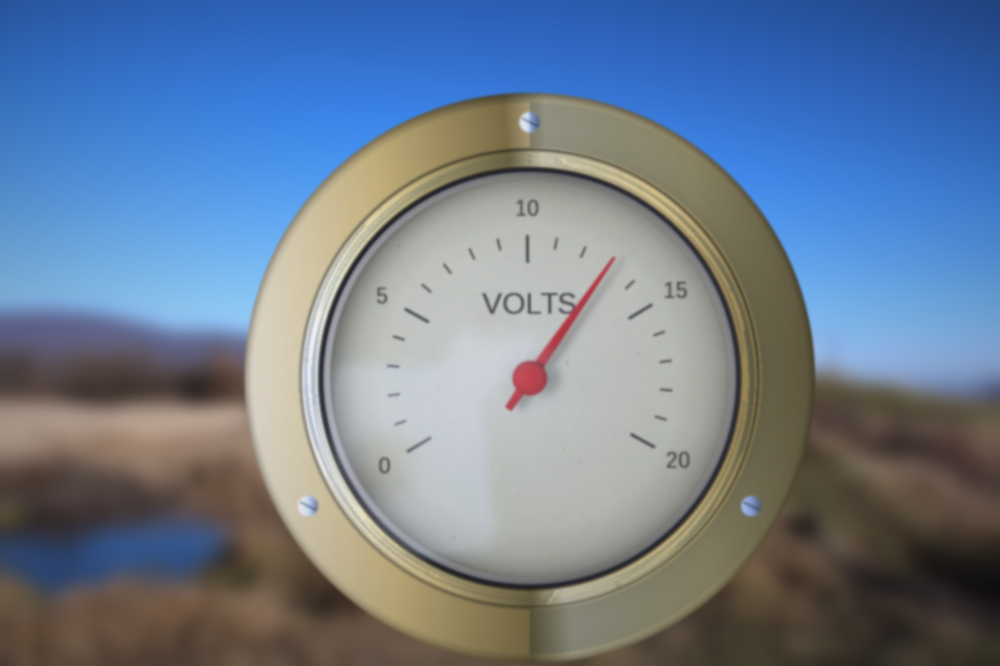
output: 13 V
